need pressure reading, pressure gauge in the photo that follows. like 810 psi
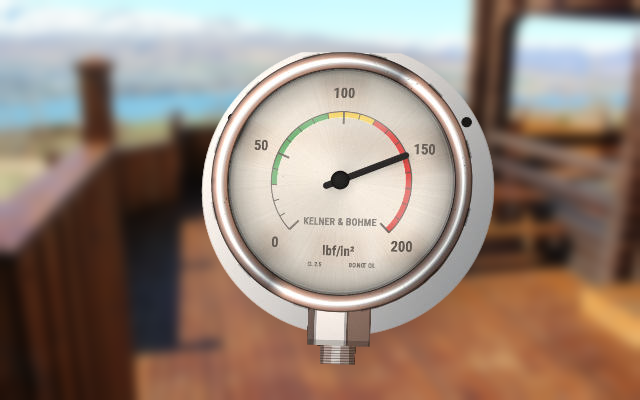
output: 150 psi
